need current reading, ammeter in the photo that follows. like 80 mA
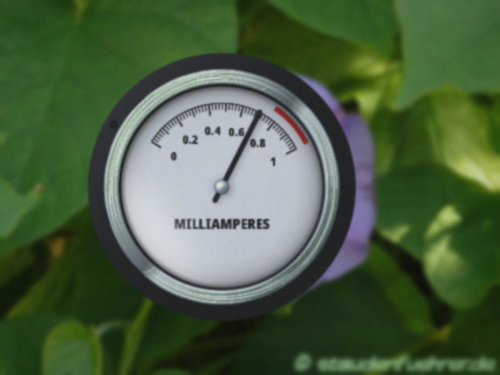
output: 0.7 mA
